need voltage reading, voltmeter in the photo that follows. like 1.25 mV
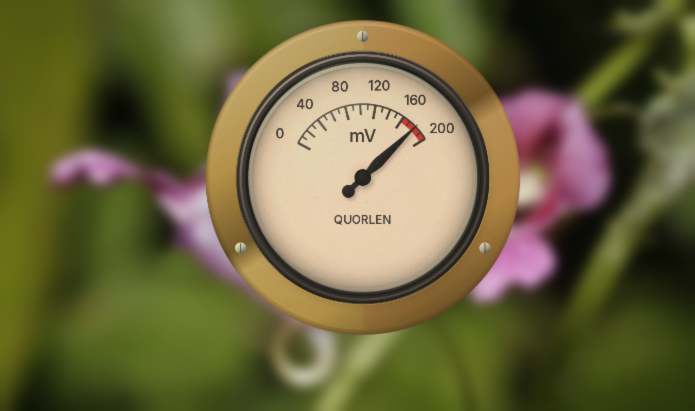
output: 180 mV
